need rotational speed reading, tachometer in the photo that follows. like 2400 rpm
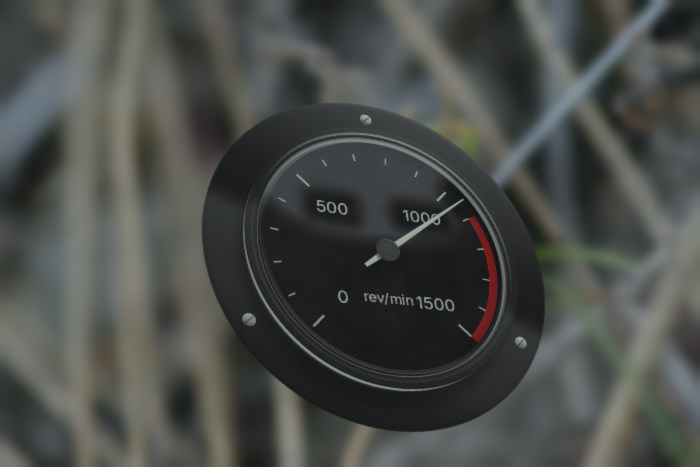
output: 1050 rpm
